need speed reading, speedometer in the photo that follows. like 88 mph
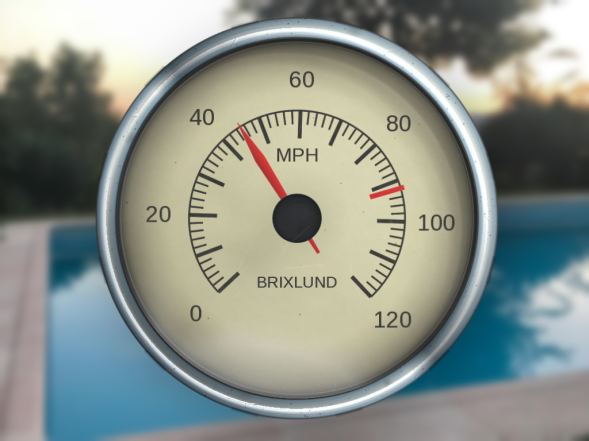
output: 45 mph
